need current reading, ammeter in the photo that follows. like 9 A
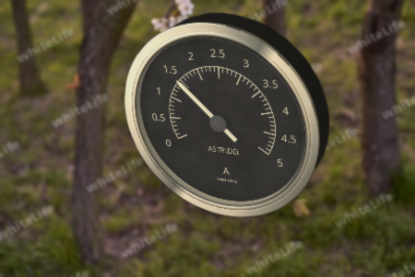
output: 1.5 A
